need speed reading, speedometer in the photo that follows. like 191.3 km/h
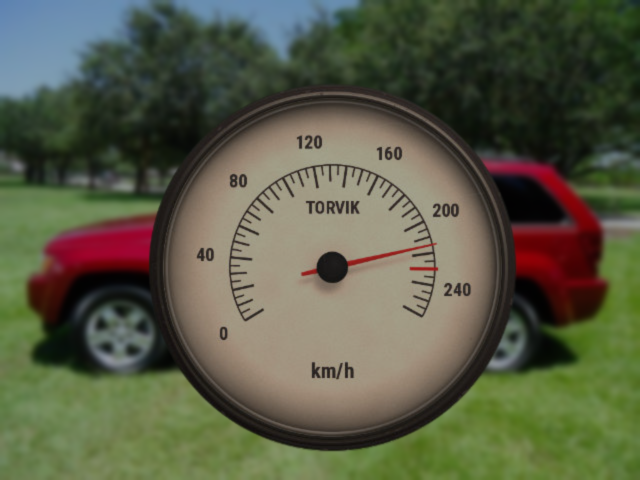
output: 215 km/h
